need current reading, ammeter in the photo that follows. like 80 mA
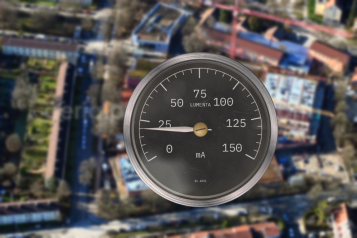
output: 20 mA
